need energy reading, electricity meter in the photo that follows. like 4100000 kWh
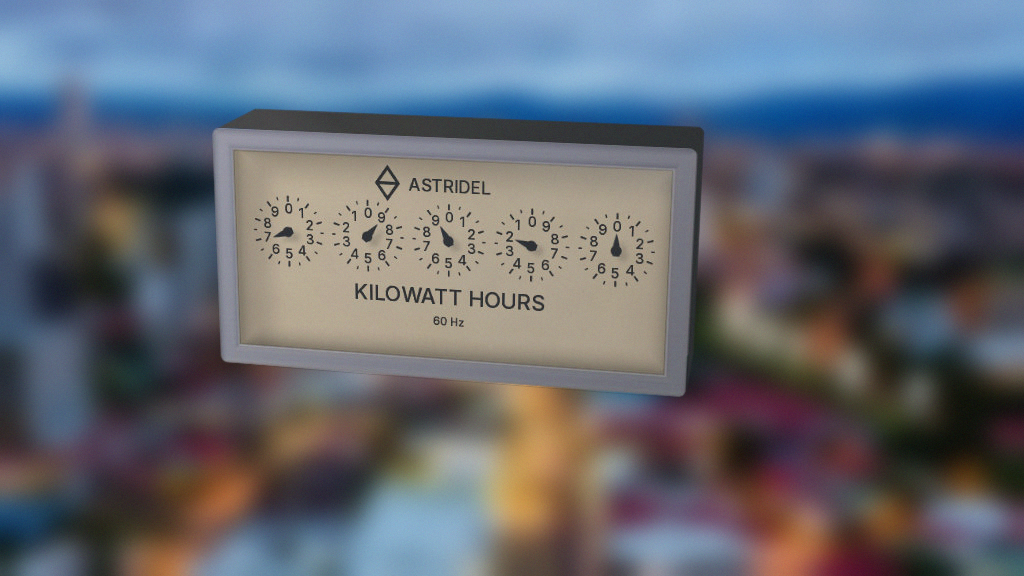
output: 68920 kWh
